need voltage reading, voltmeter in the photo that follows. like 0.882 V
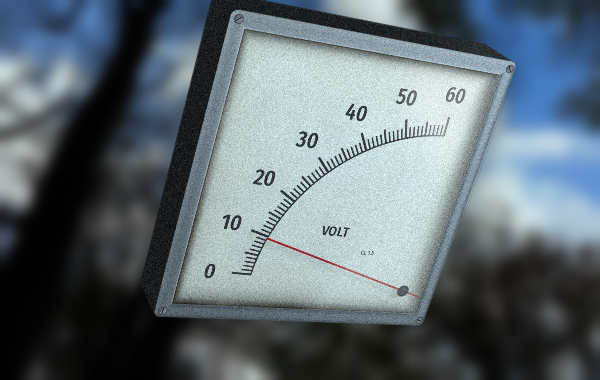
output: 10 V
